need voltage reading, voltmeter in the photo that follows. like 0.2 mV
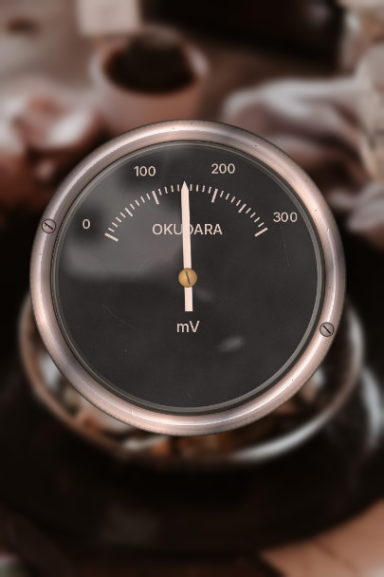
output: 150 mV
